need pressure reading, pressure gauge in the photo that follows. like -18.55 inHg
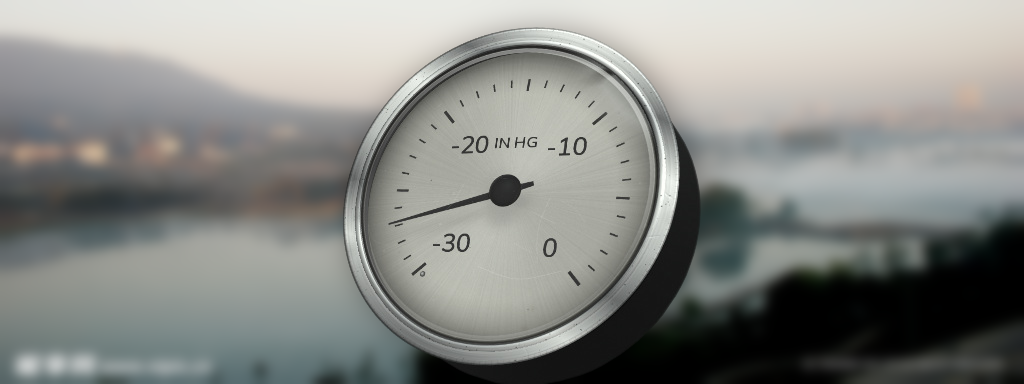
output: -27 inHg
